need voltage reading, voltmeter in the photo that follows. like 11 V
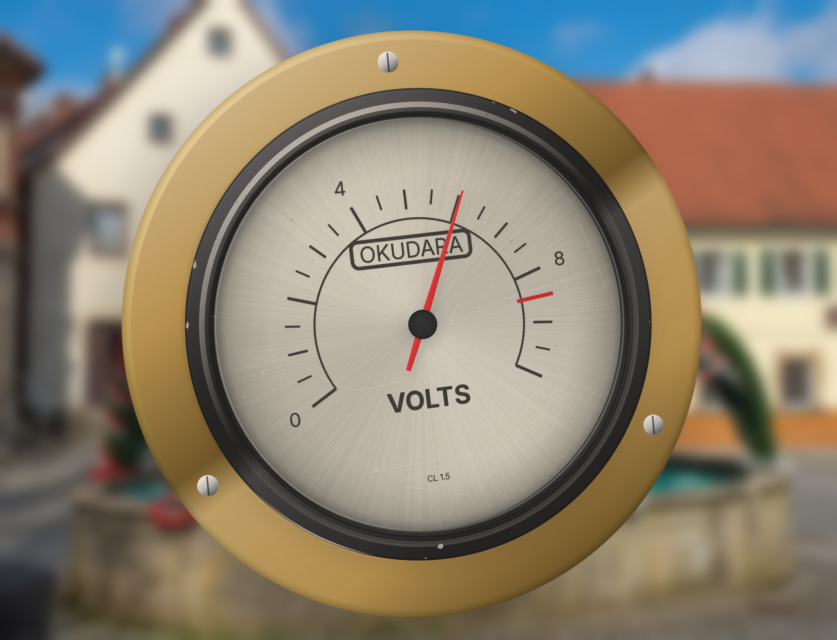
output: 6 V
